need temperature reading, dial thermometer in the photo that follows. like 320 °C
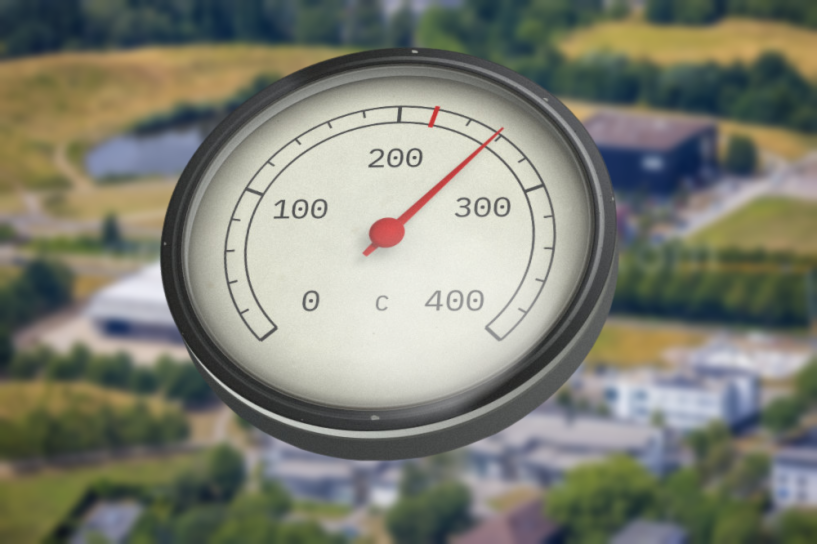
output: 260 °C
